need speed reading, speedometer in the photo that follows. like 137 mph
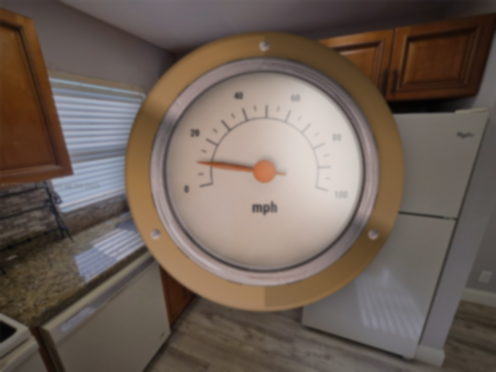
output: 10 mph
